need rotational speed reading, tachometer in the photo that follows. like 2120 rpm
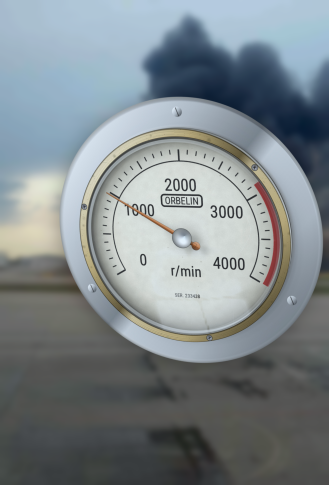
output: 1000 rpm
